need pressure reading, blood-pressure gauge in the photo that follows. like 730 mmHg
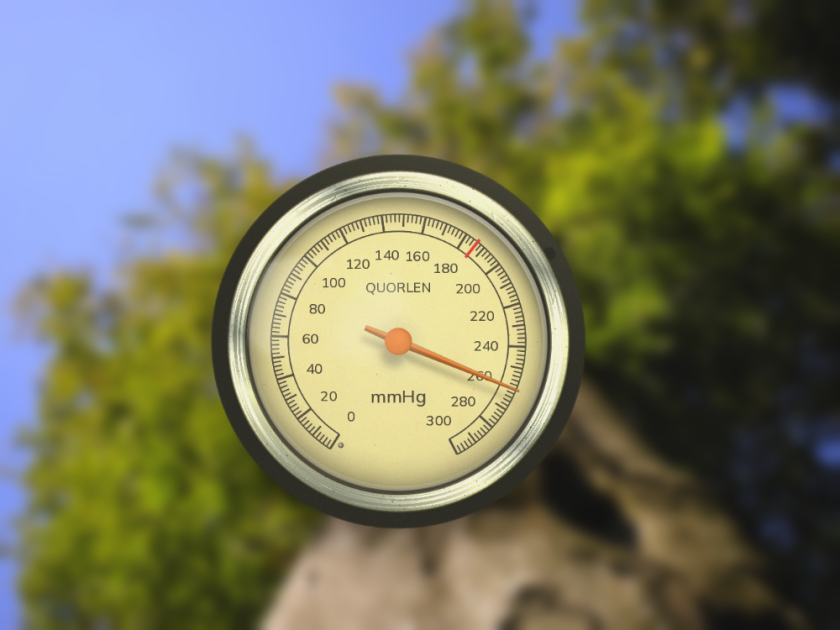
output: 260 mmHg
